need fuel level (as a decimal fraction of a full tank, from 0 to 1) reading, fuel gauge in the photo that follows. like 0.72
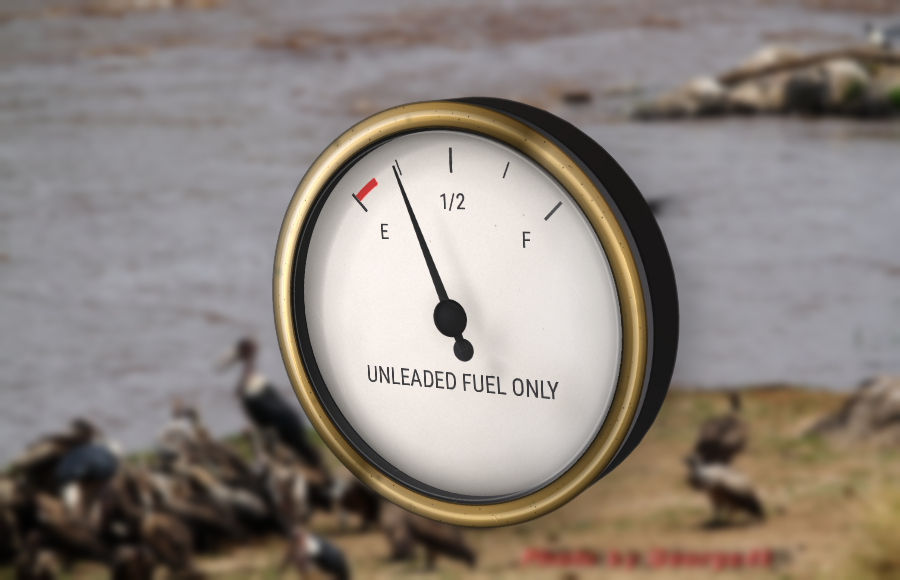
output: 0.25
